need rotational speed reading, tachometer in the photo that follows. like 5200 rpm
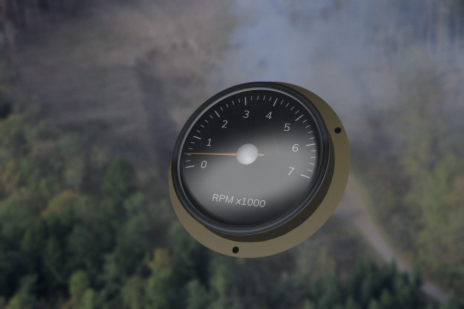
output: 400 rpm
